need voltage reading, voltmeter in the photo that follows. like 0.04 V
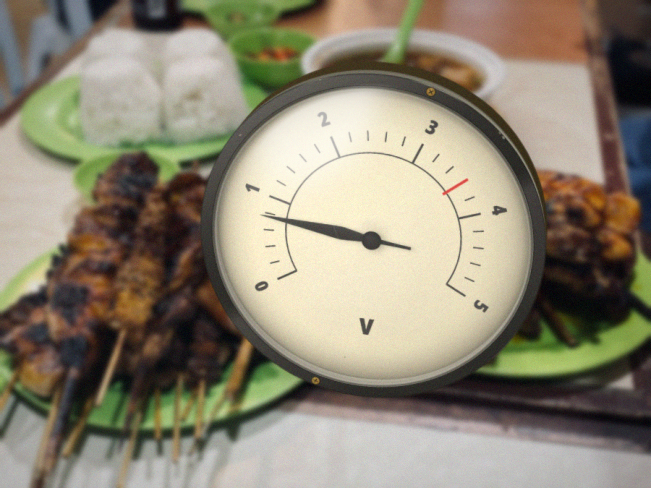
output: 0.8 V
